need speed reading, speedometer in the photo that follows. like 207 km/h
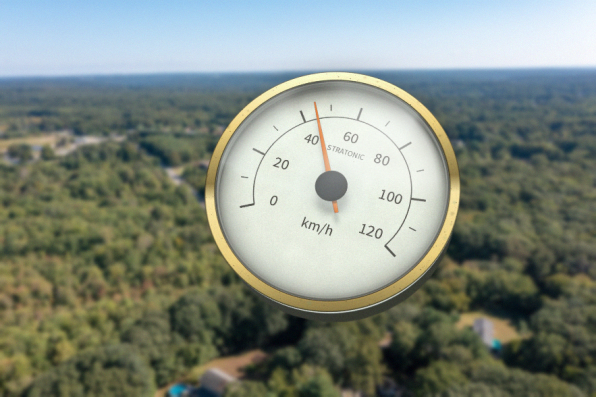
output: 45 km/h
